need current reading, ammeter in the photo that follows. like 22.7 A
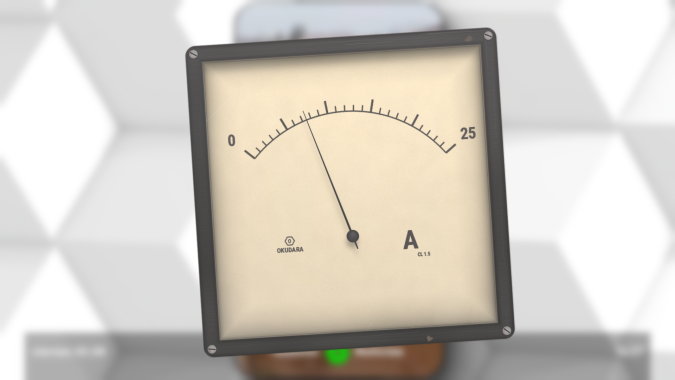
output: 7.5 A
